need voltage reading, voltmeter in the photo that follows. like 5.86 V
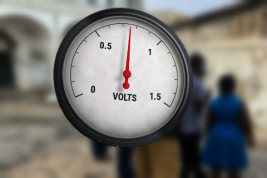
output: 0.75 V
